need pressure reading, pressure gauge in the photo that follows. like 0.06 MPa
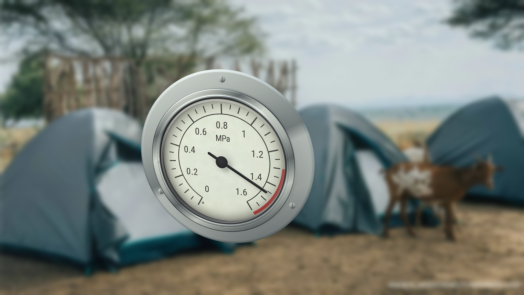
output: 1.45 MPa
